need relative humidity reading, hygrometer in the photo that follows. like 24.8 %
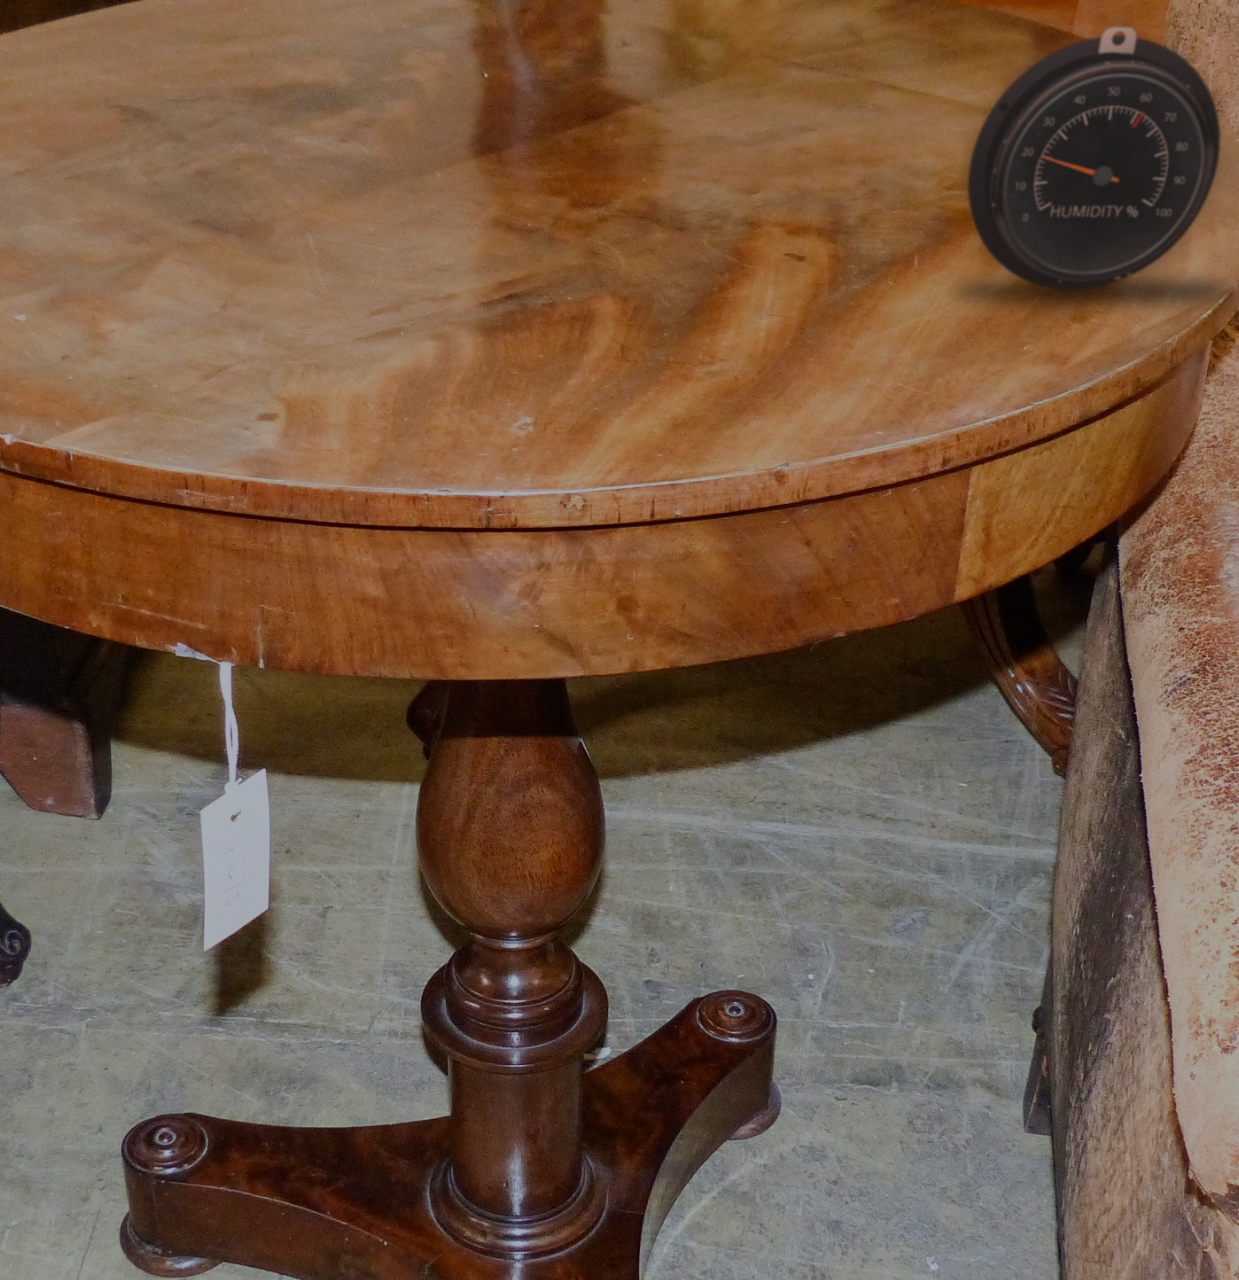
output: 20 %
